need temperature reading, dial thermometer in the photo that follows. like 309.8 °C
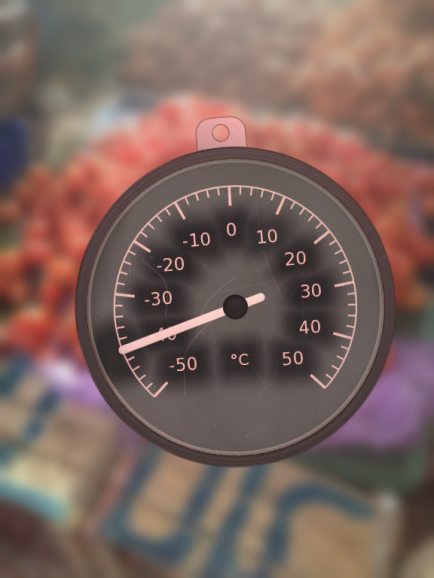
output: -40 °C
